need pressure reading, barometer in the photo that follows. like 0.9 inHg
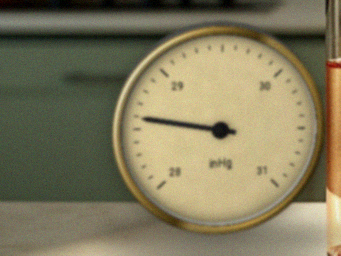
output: 28.6 inHg
